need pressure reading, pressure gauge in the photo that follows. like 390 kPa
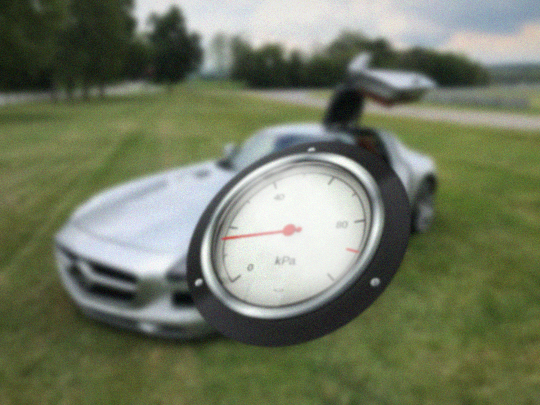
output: 15 kPa
